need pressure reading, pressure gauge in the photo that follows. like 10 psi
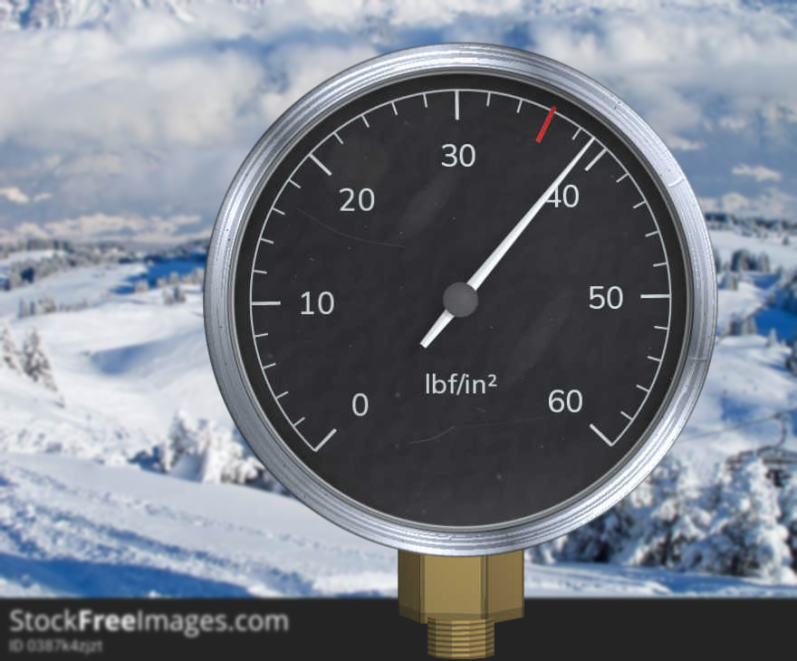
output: 39 psi
